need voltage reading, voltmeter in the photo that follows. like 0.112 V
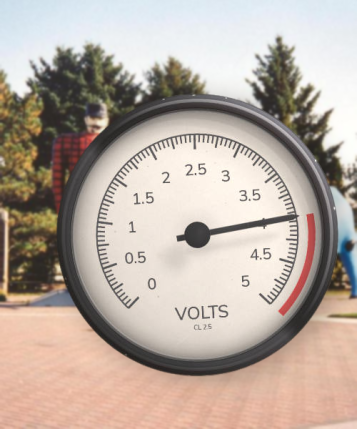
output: 4 V
